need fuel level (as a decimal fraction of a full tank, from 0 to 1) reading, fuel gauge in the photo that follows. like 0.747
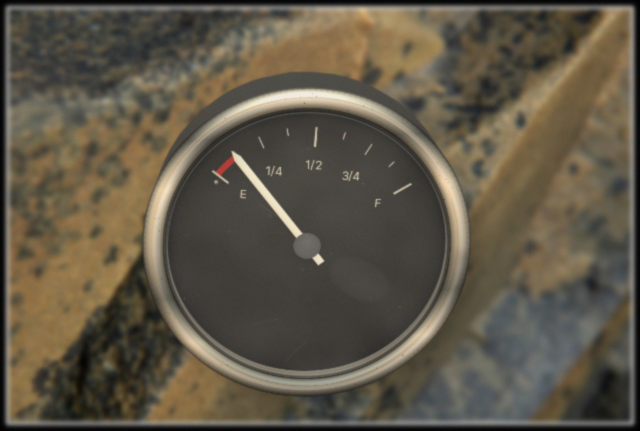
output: 0.125
